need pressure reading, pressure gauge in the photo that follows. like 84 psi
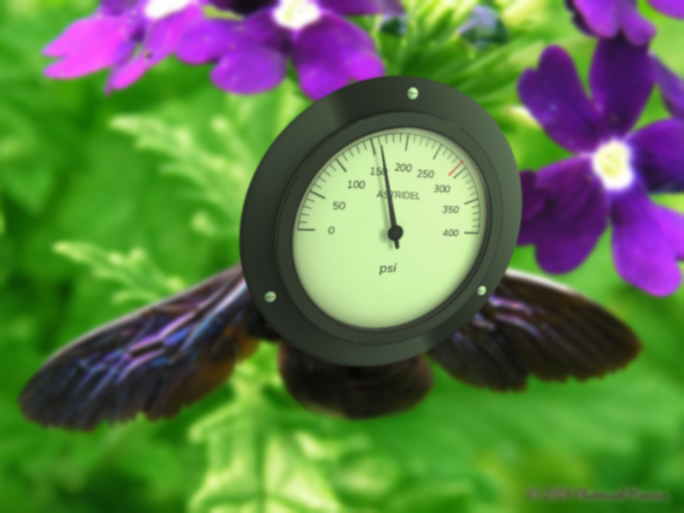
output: 160 psi
